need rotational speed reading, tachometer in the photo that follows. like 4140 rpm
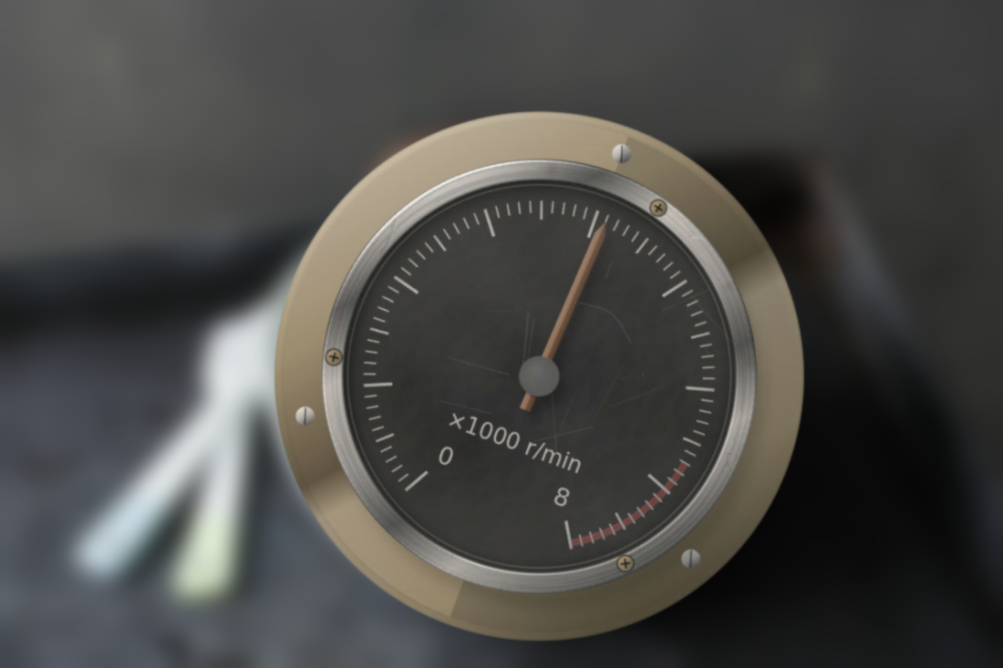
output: 4100 rpm
